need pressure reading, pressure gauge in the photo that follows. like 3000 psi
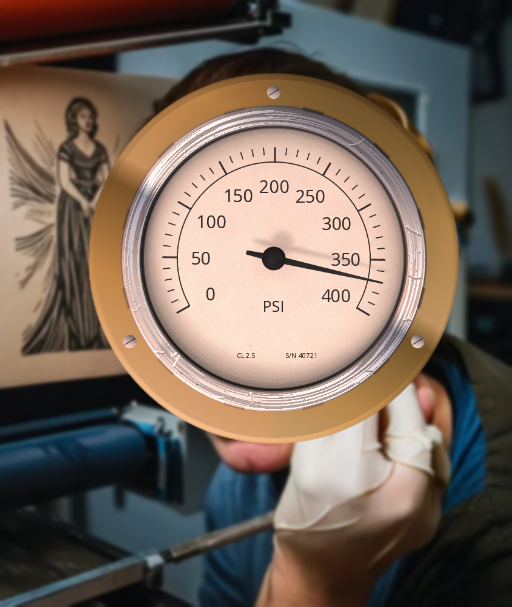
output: 370 psi
